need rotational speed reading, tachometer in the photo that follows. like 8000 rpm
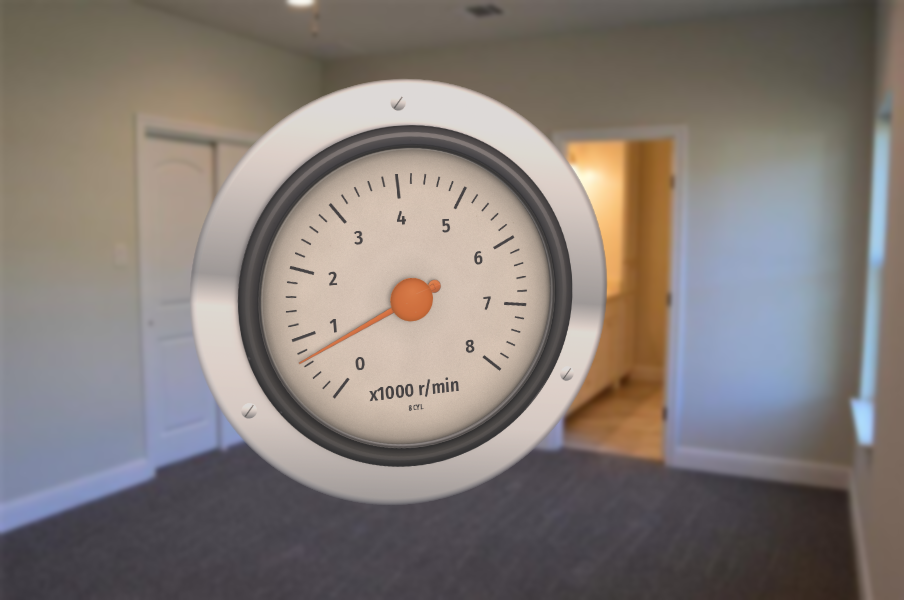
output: 700 rpm
